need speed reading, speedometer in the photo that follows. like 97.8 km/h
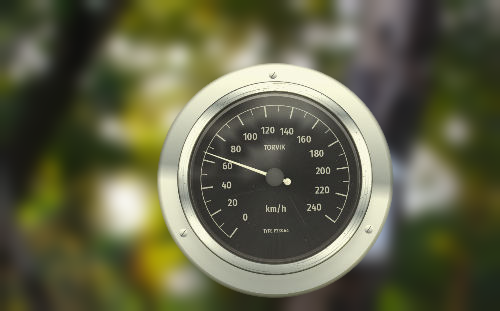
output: 65 km/h
